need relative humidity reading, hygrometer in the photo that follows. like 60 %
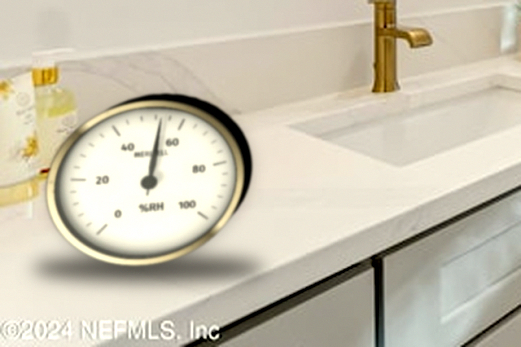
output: 54 %
